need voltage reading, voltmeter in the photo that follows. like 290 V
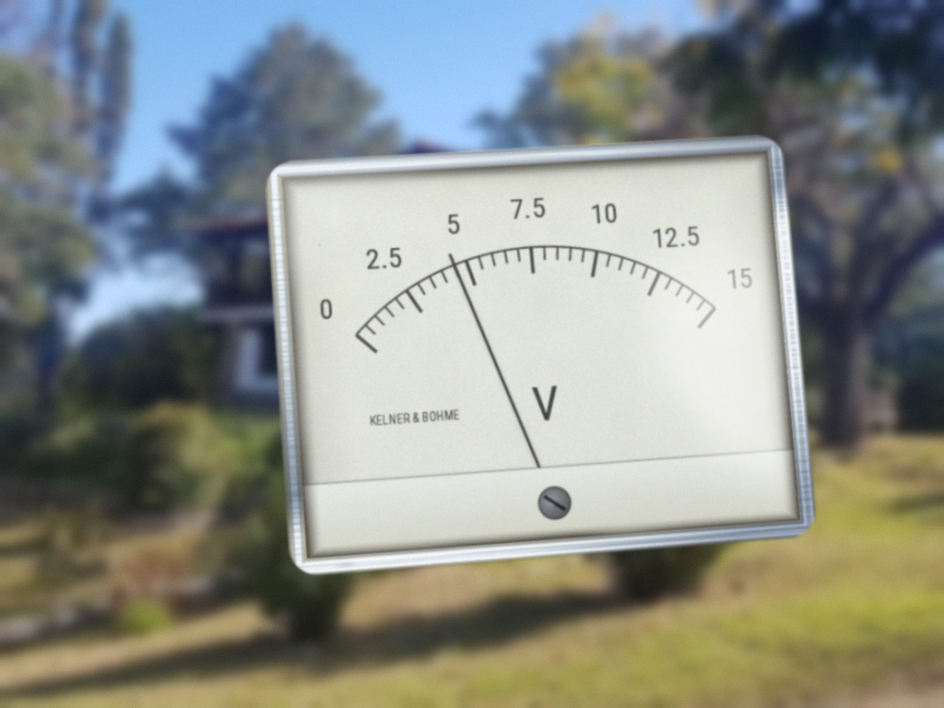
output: 4.5 V
